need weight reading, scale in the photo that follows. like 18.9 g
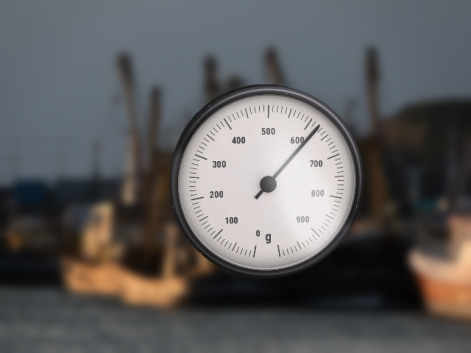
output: 620 g
